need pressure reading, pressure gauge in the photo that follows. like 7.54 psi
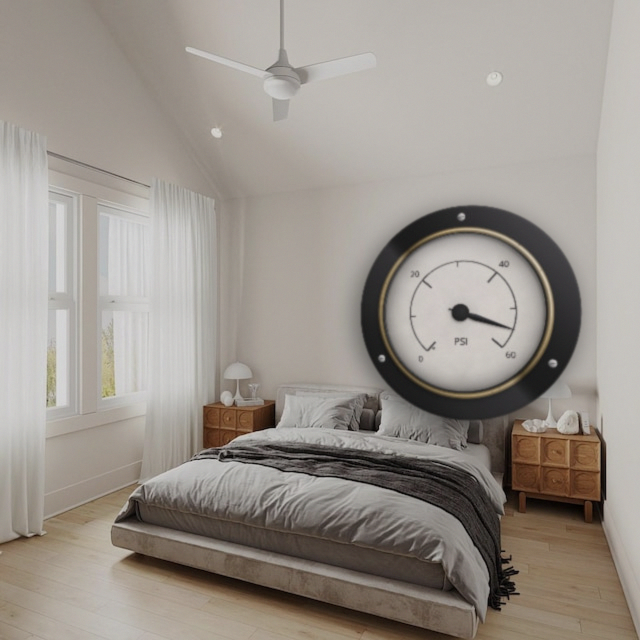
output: 55 psi
